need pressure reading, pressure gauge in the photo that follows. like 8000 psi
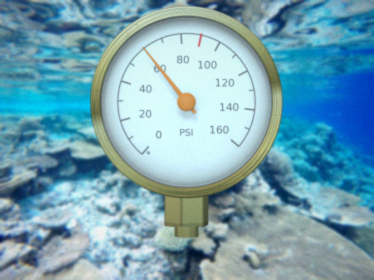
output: 60 psi
